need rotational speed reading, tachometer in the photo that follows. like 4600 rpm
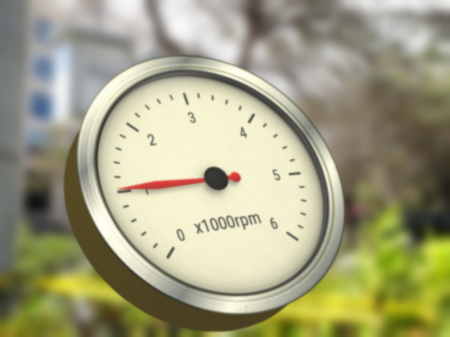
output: 1000 rpm
